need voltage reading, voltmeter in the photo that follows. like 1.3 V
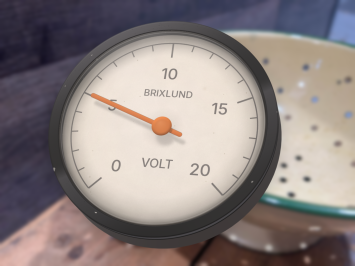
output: 5 V
